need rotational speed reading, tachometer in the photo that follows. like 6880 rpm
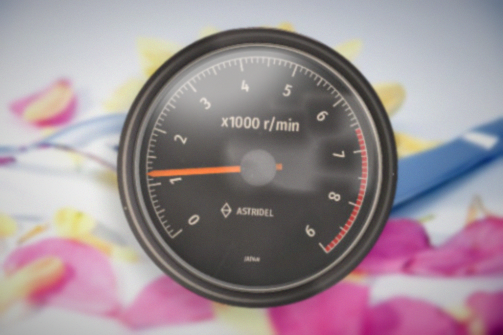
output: 1200 rpm
